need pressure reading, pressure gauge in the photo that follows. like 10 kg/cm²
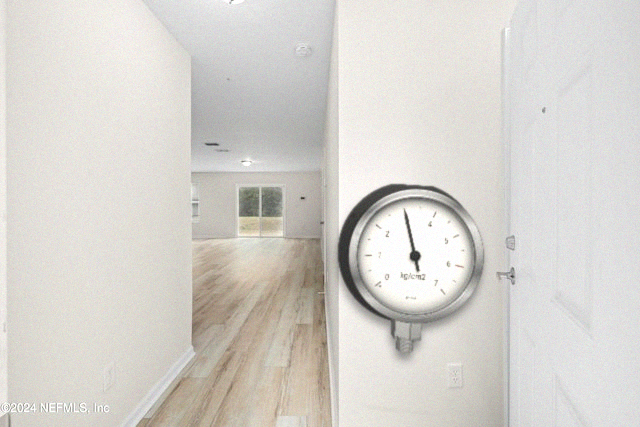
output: 3 kg/cm²
